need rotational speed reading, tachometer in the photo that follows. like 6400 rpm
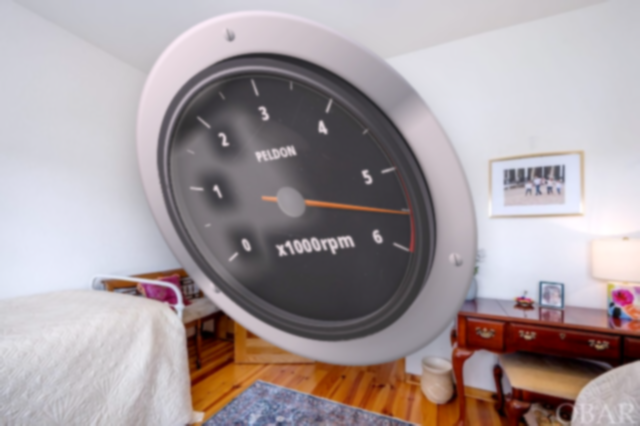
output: 5500 rpm
